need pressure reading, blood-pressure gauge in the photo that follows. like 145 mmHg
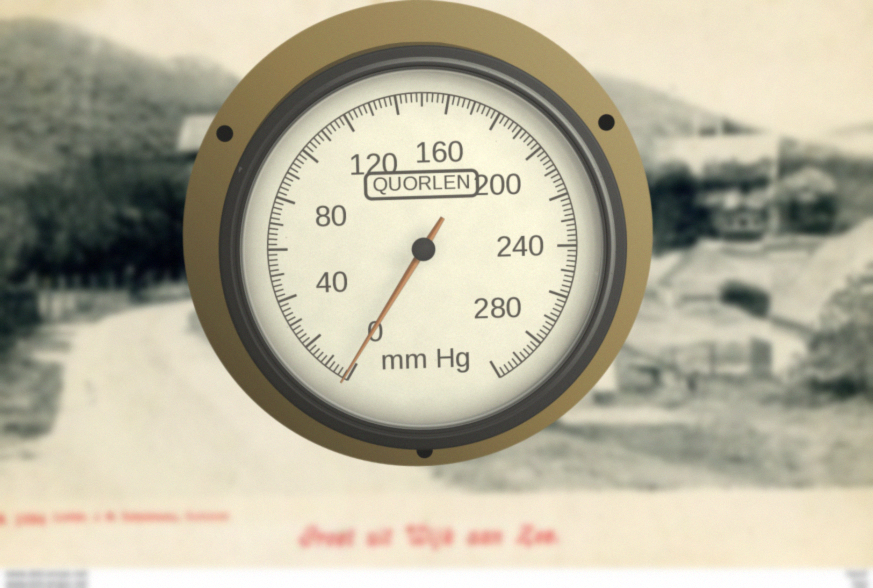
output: 2 mmHg
